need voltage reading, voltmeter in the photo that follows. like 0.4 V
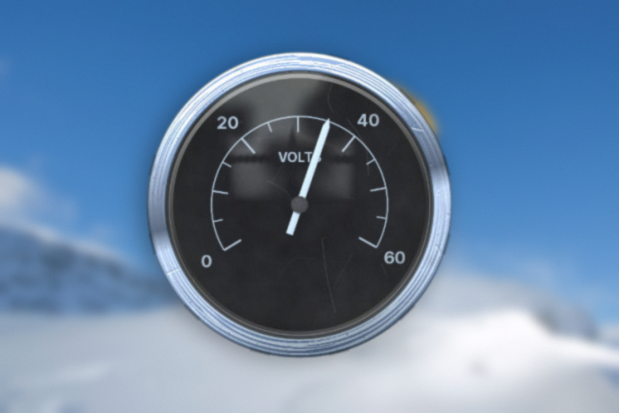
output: 35 V
